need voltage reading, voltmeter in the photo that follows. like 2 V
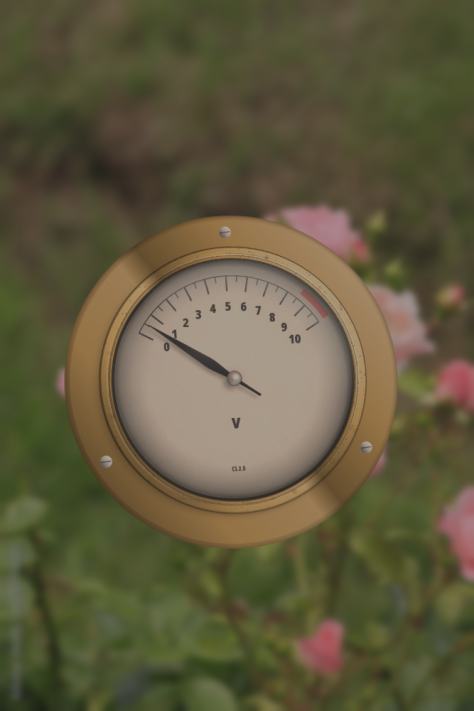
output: 0.5 V
